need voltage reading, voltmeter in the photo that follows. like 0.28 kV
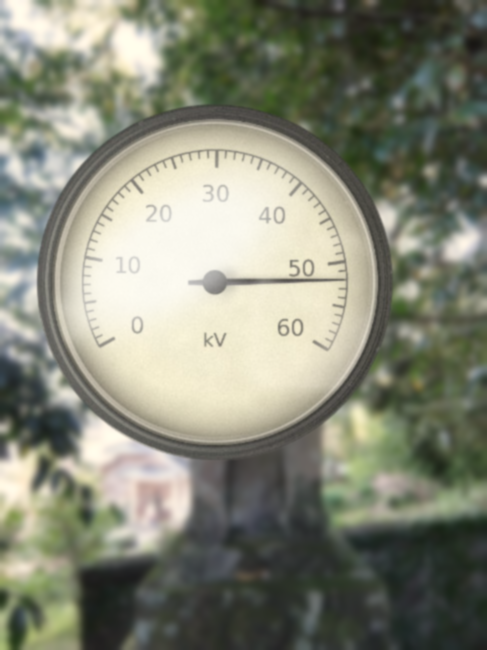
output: 52 kV
